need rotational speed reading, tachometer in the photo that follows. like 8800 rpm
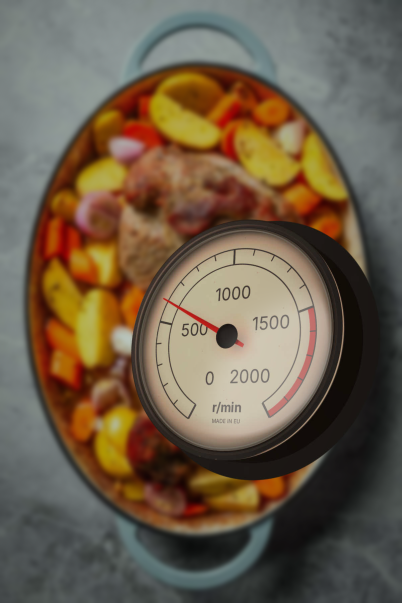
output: 600 rpm
